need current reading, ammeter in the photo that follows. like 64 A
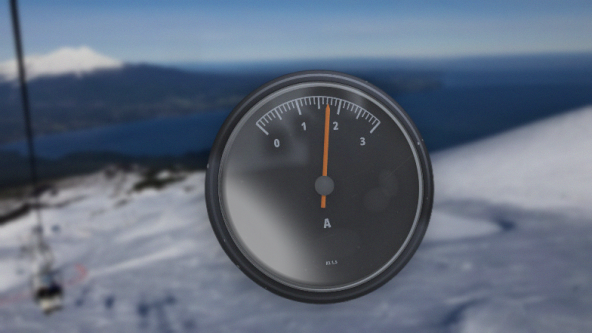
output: 1.7 A
